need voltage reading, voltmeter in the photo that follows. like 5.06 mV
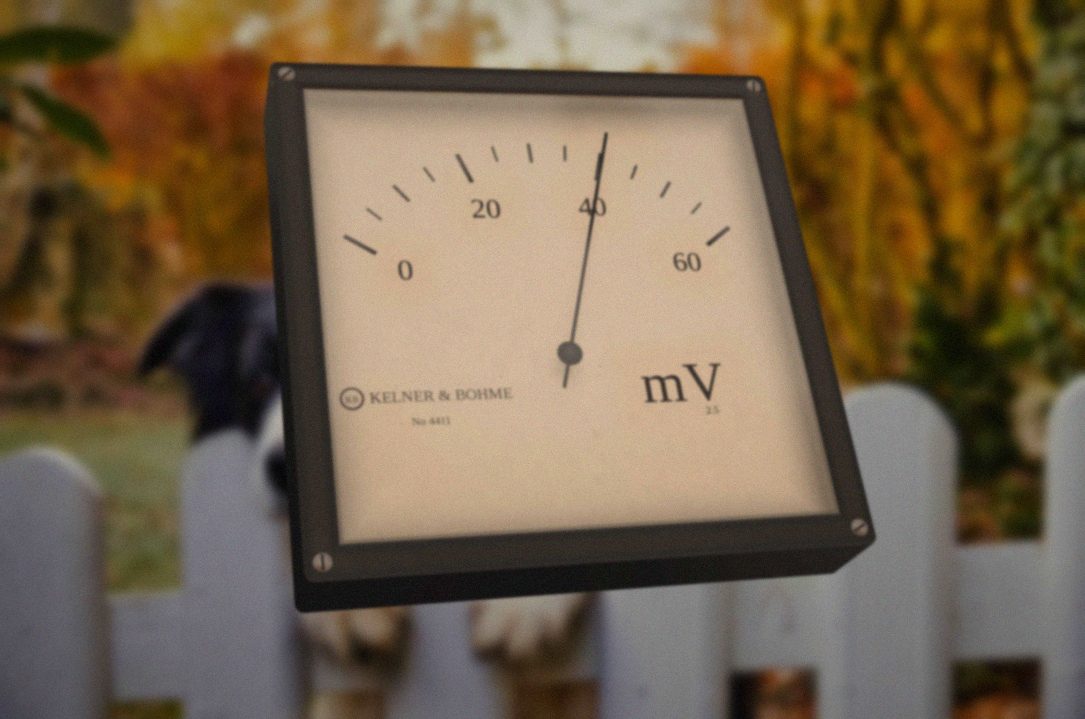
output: 40 mV
